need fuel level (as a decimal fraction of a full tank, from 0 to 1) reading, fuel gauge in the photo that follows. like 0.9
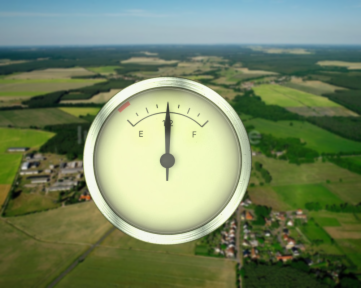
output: 0.5
